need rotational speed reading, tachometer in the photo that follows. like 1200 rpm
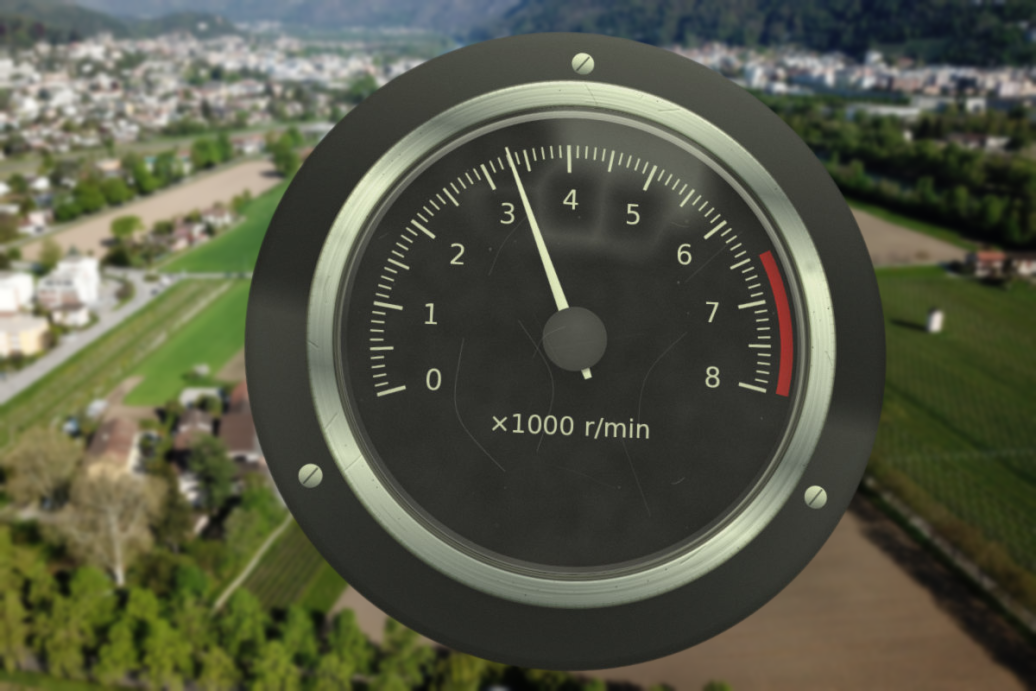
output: 3300 rpm
